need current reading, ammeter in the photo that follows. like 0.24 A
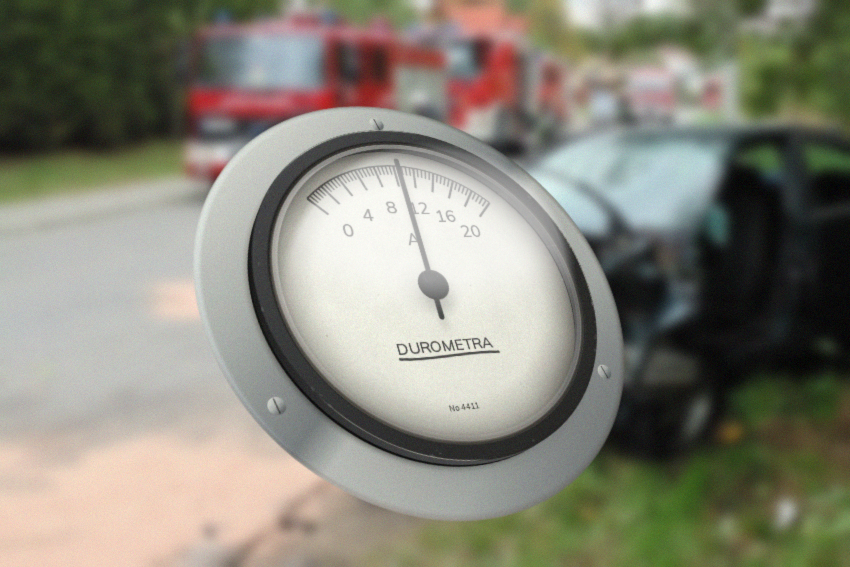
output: 10 A
